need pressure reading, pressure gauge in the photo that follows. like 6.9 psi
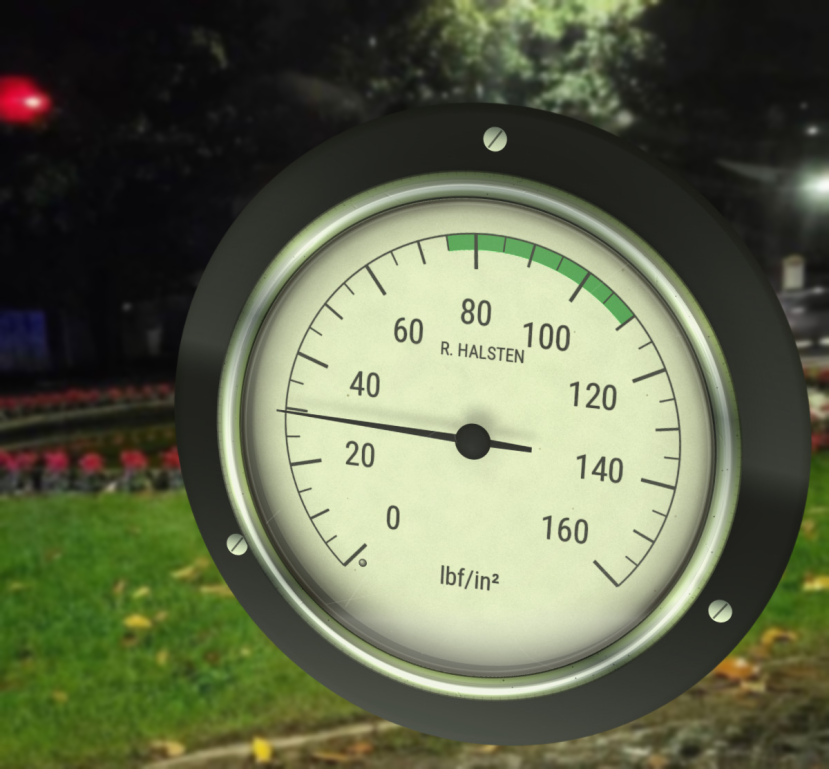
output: 30 psi
